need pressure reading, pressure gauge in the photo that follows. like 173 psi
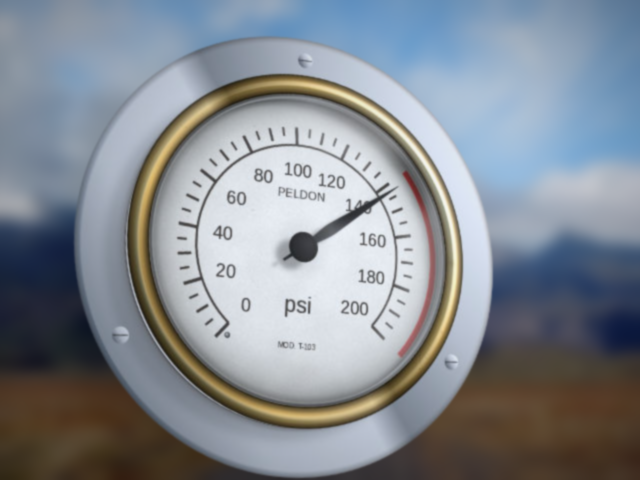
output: 142.5 psi
